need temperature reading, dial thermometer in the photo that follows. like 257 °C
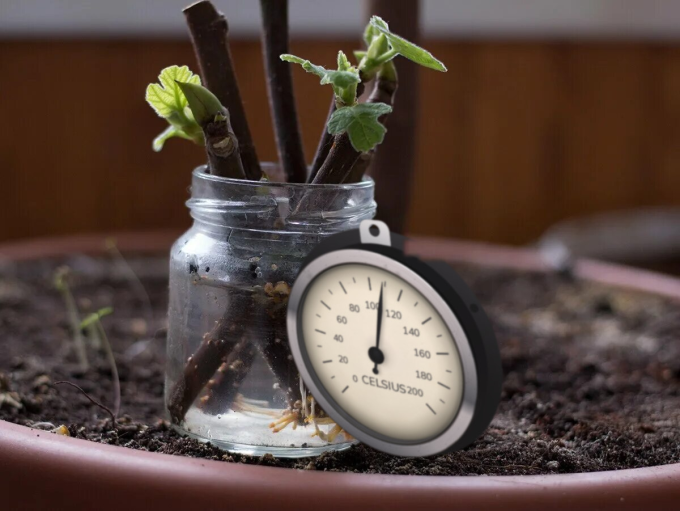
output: 110 °C
